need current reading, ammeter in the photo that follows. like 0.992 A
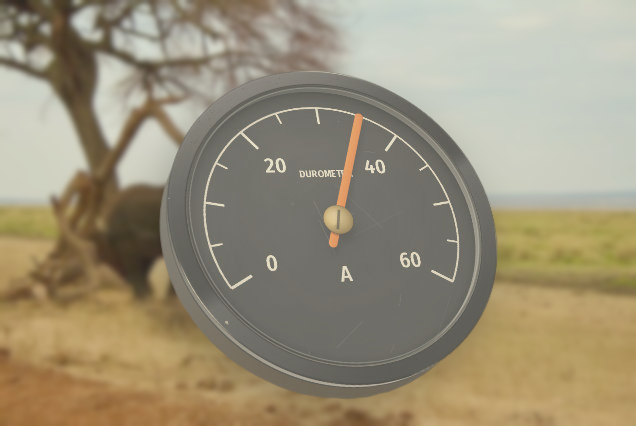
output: 35 A
